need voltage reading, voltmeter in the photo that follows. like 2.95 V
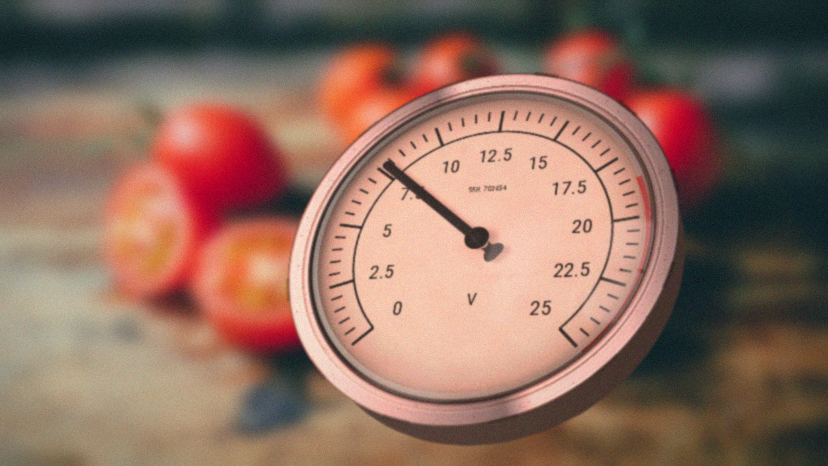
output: 7.75 V
